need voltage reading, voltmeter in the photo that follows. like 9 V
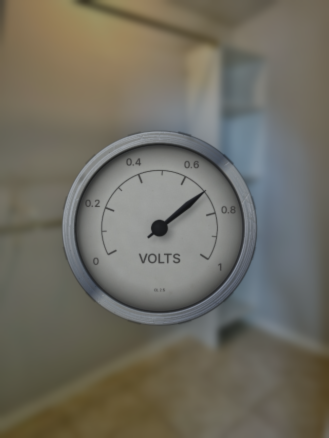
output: 0.7 V
